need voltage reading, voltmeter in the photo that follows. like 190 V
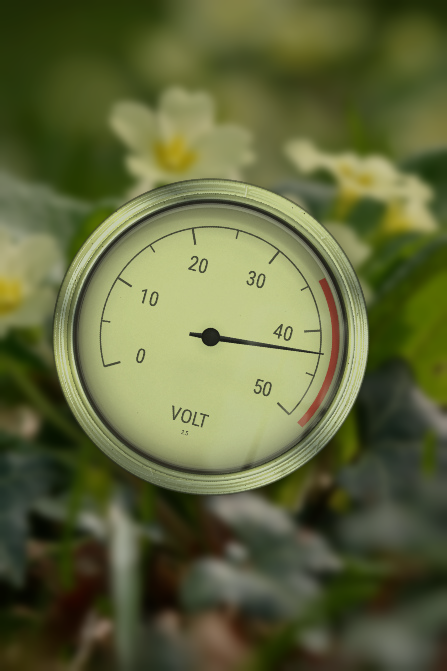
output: 42.5 V
